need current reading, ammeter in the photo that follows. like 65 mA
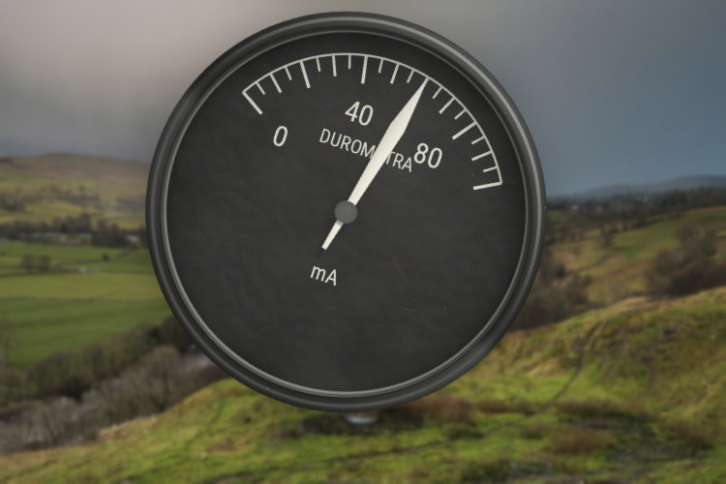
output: 60 mA
